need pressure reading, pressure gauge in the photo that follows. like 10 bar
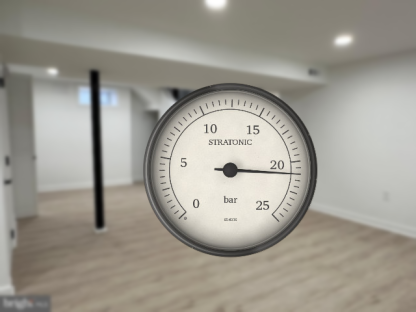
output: 21 bar
